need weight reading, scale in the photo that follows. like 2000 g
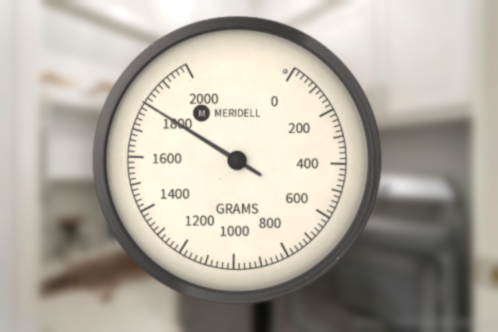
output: 1800 g
